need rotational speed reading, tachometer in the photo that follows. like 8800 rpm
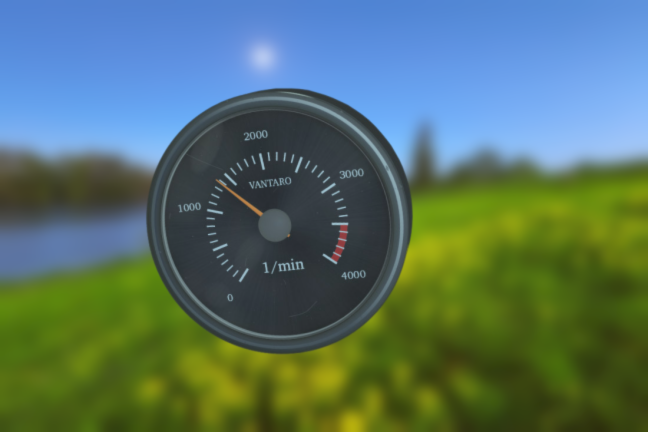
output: 1400 rpm
